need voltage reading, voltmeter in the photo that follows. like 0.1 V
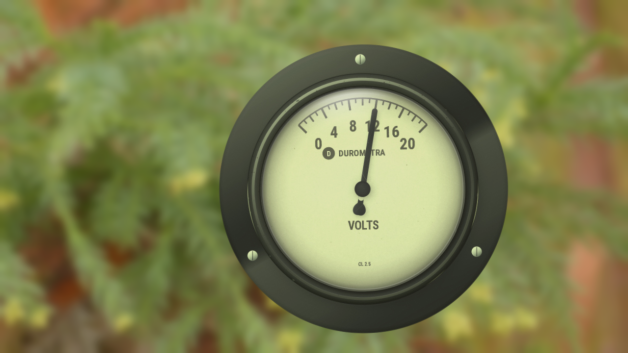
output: 12 V
